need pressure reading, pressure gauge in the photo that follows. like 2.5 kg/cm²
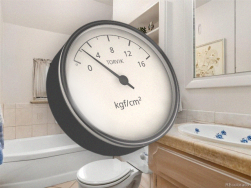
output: 2 kg/cm²
